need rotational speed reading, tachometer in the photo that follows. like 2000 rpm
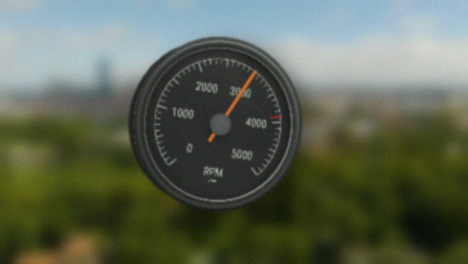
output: 3000 rpm
